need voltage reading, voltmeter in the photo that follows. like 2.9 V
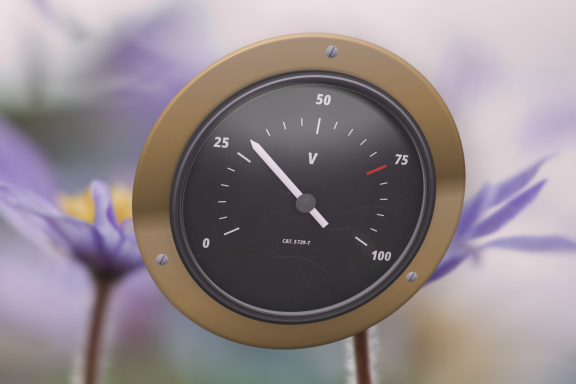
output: 30 V
